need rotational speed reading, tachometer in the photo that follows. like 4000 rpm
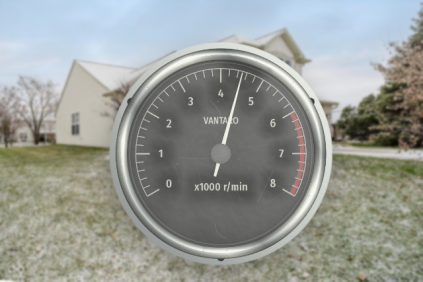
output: 4500 rpm
